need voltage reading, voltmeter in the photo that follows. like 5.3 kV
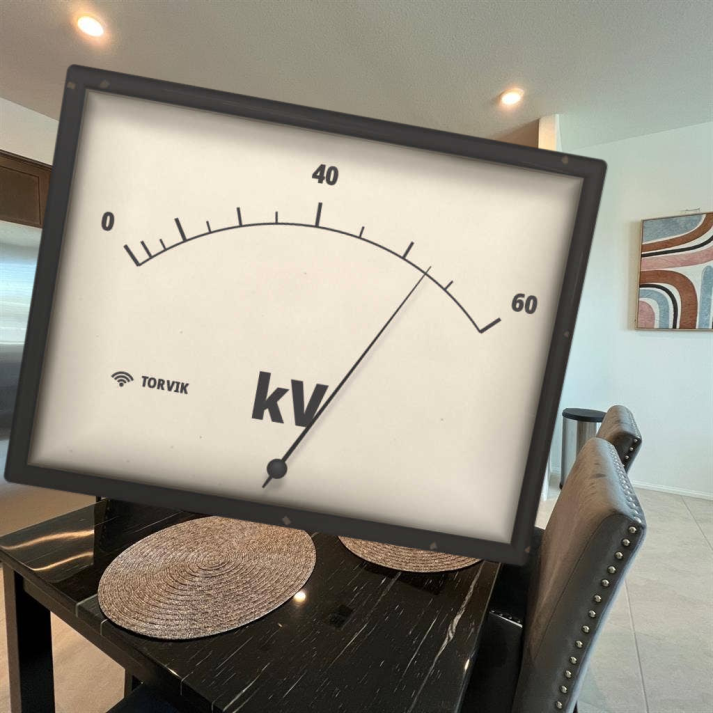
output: 52.5 kV
